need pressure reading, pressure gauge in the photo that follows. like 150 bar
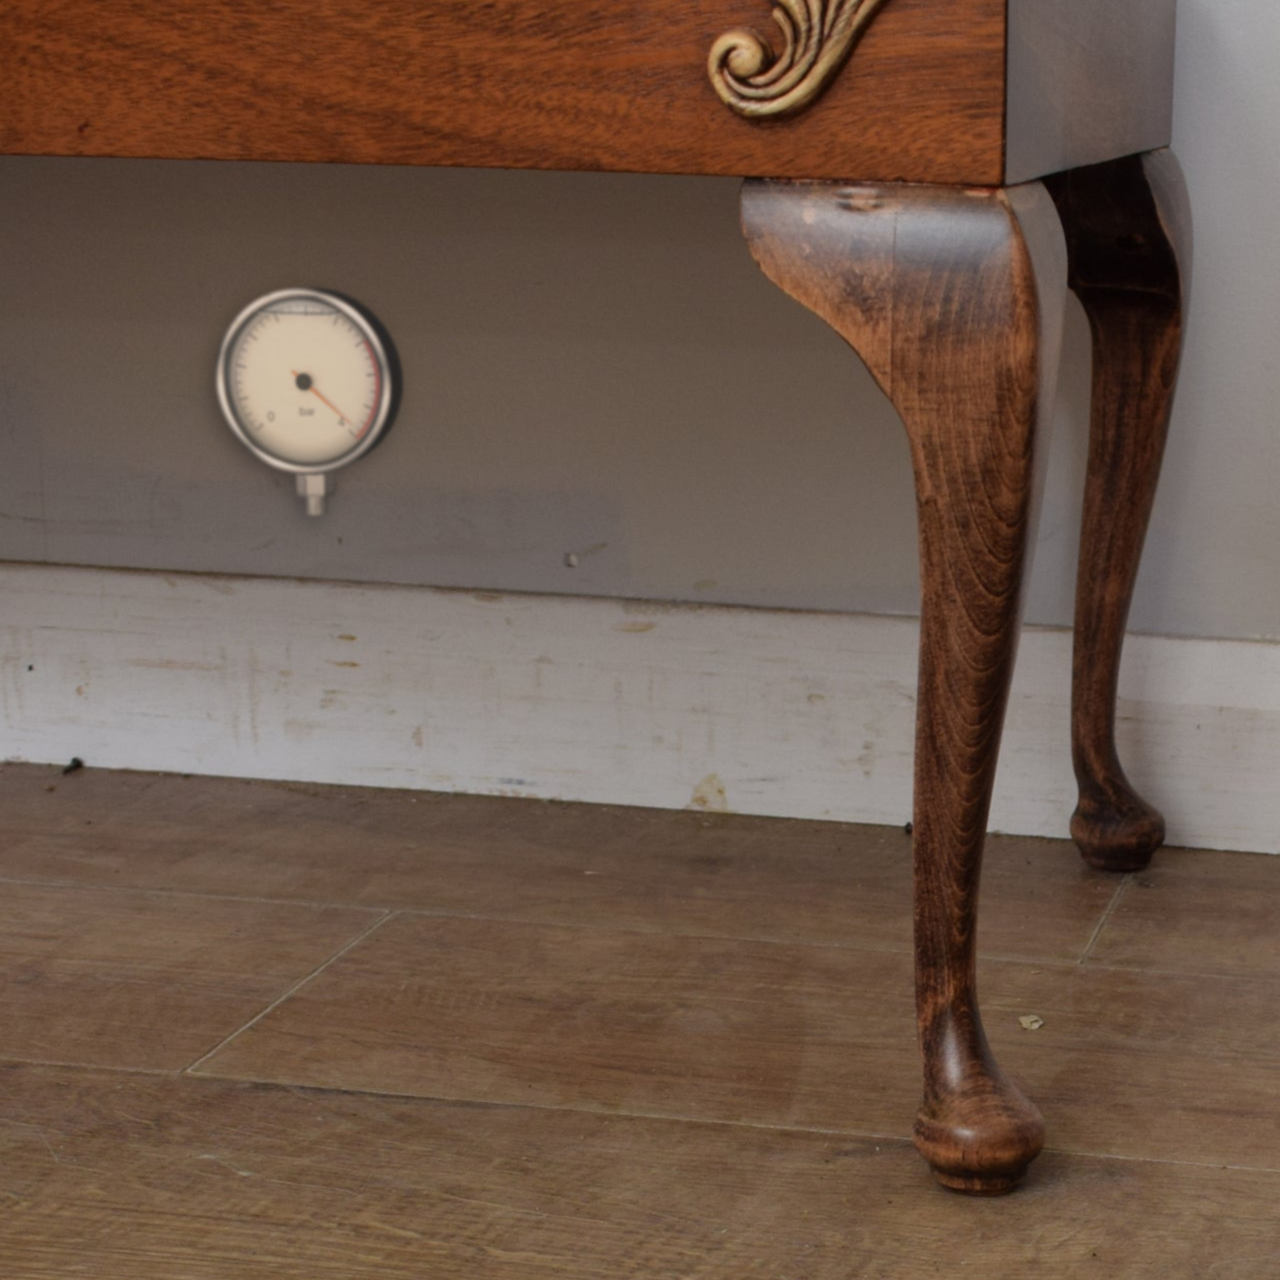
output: 3.9 bar
